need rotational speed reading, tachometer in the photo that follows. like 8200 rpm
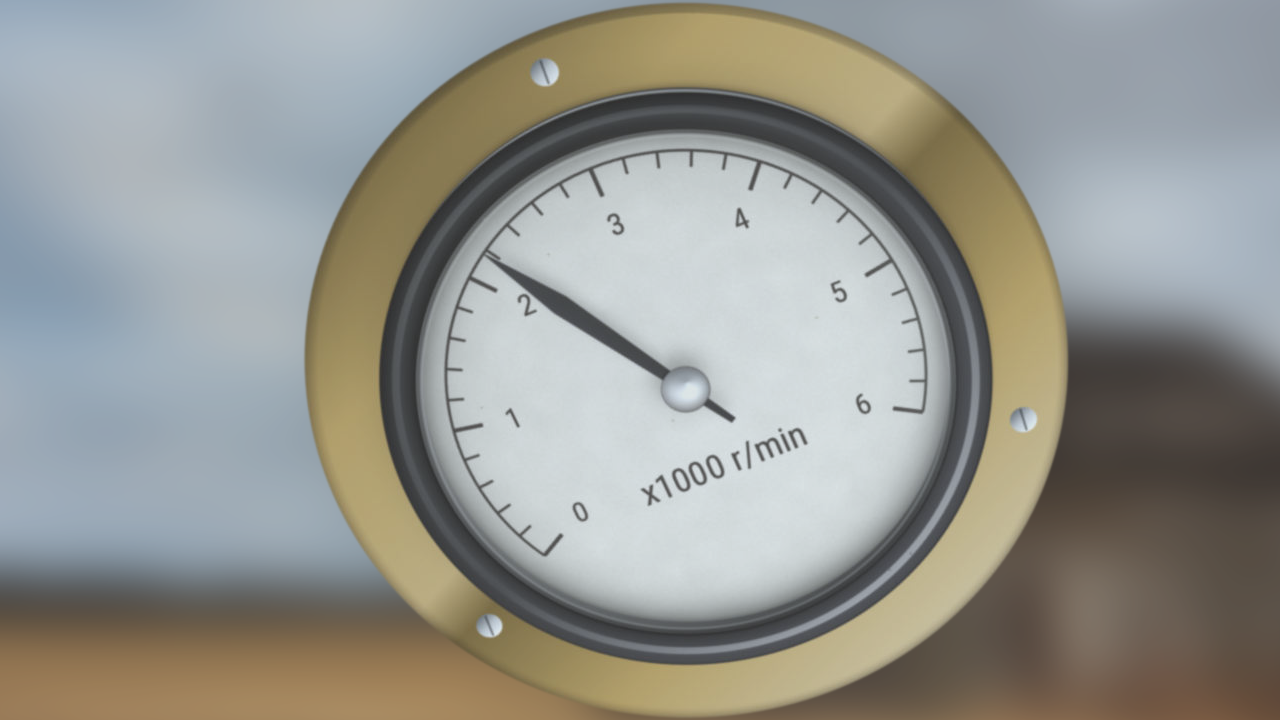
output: 2200 rpm
